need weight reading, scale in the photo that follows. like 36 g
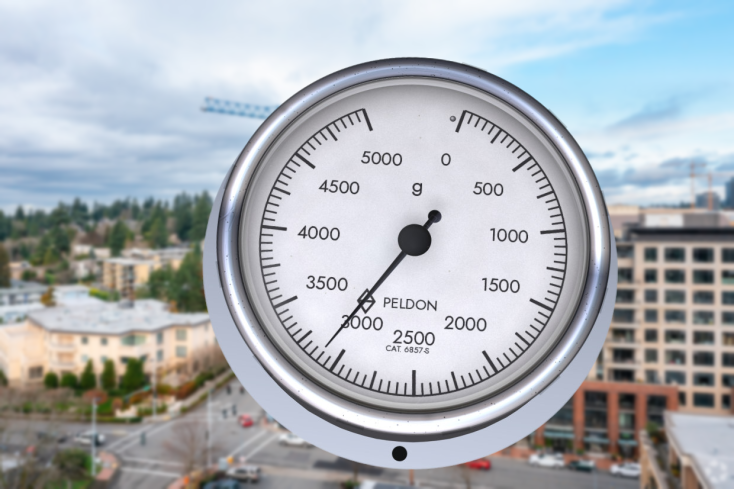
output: 3100 g
